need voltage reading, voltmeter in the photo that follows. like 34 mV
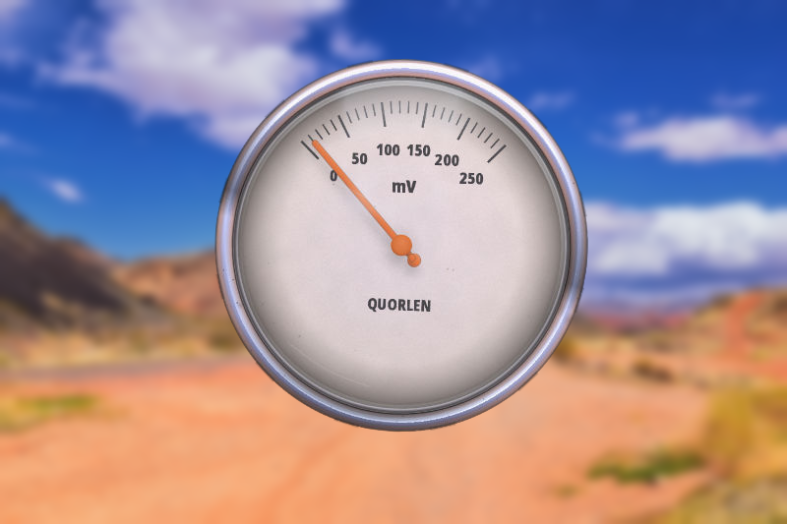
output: 10 mV
